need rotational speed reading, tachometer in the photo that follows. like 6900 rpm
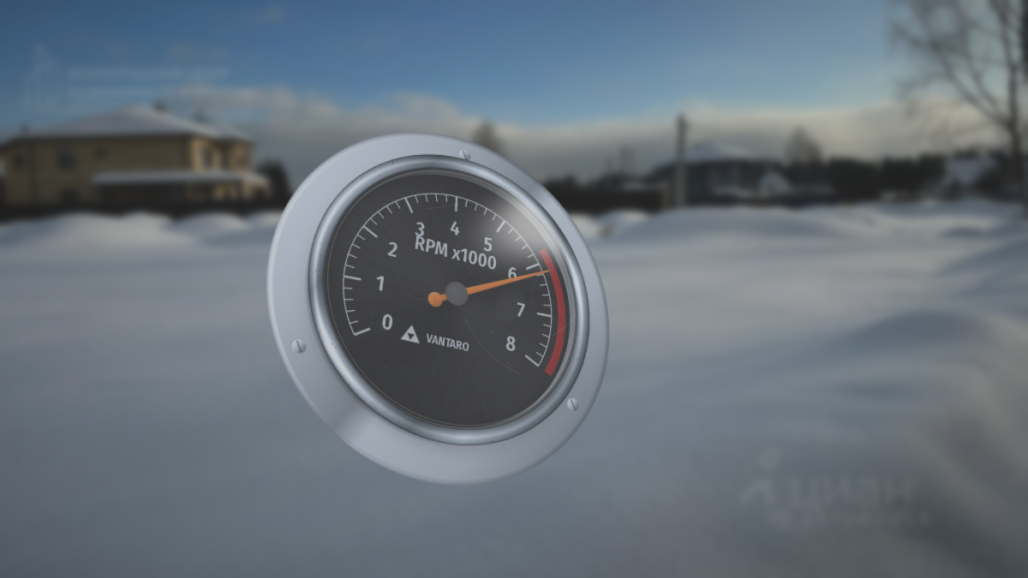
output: 6200 rpm
